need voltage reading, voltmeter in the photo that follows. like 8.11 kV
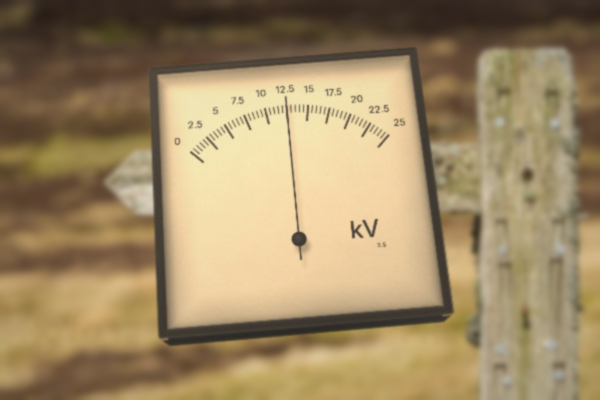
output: 12.5 kV
